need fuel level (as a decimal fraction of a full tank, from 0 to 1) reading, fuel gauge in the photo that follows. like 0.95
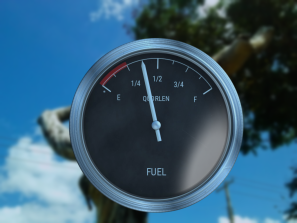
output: 0.375
